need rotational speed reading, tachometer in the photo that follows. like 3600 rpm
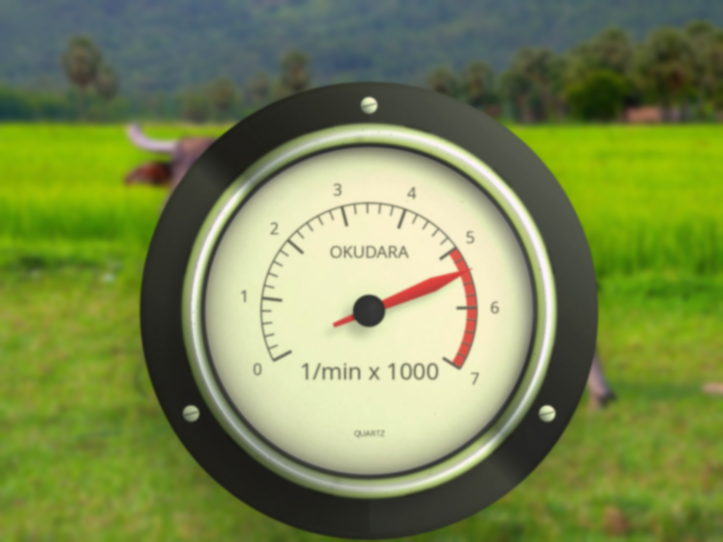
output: 5400 rpm
